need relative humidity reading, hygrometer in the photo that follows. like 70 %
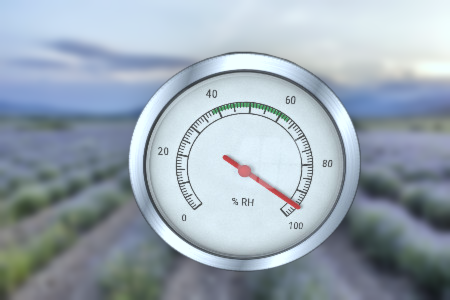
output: 95 %
